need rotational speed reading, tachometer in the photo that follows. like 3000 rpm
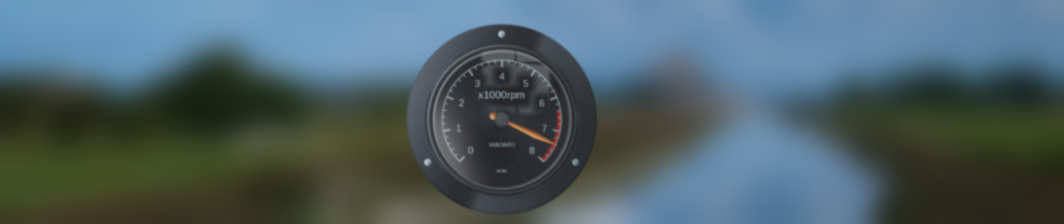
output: 7400 rpm
